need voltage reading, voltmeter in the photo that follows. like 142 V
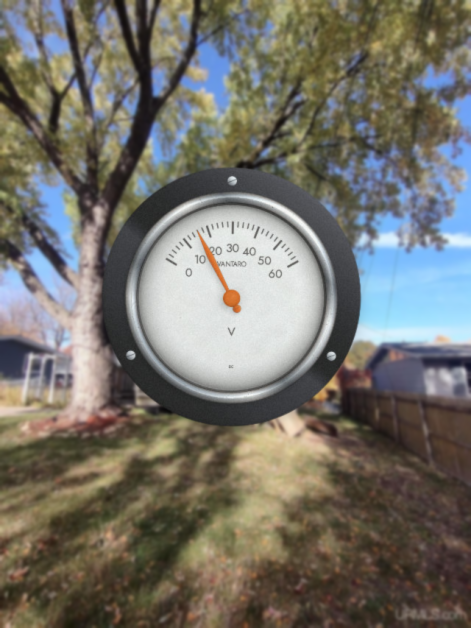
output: 16 V
